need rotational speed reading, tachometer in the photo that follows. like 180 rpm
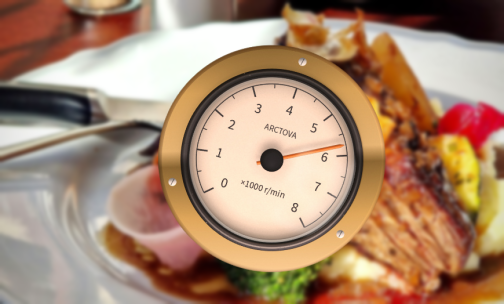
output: 5750 rpm
